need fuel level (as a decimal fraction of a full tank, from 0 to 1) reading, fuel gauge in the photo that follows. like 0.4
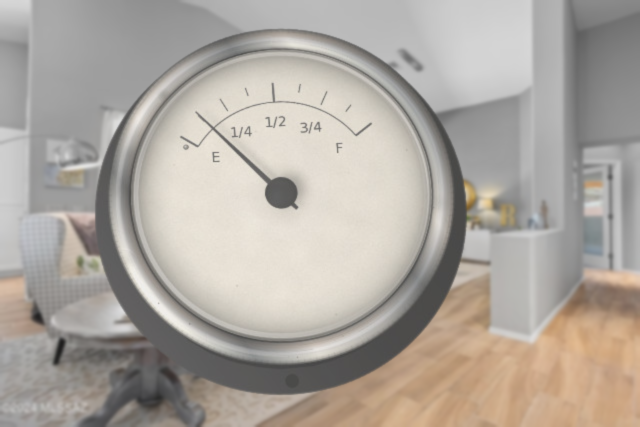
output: 0.125
